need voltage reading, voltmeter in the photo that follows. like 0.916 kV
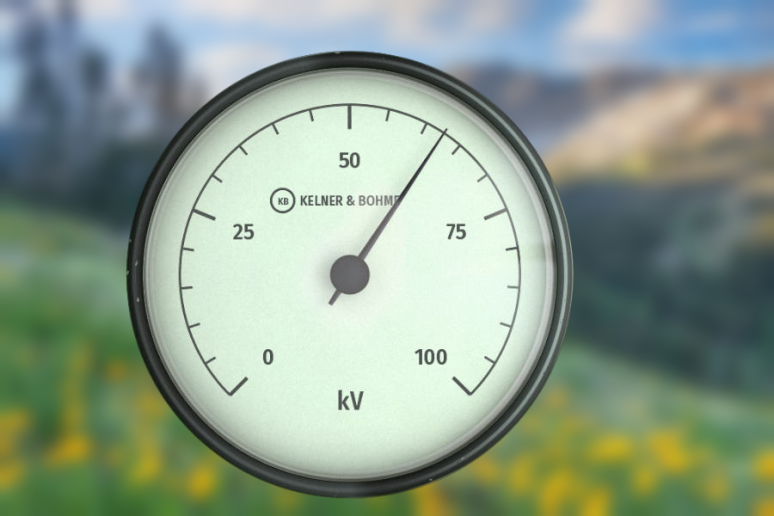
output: 62.5 kV
